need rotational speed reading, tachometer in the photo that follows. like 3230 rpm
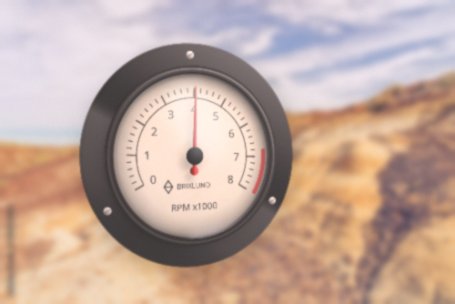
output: 4000 rpm
